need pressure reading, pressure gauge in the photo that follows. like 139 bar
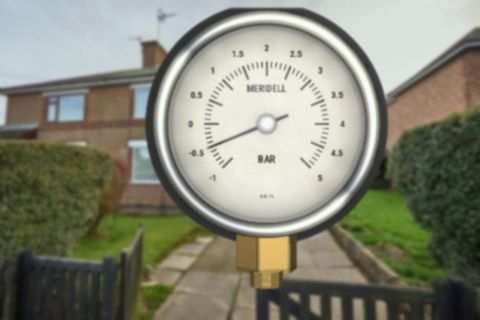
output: -0.5 bar
